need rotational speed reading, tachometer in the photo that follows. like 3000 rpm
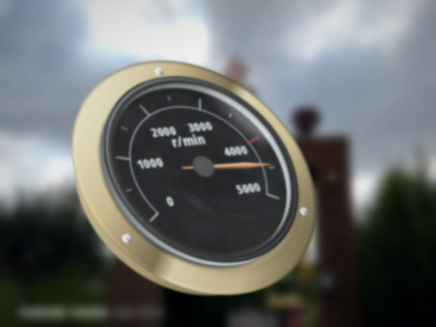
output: 4500 rpm
